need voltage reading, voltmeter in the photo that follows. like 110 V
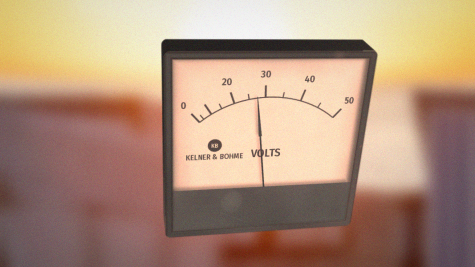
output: 27.5 V
